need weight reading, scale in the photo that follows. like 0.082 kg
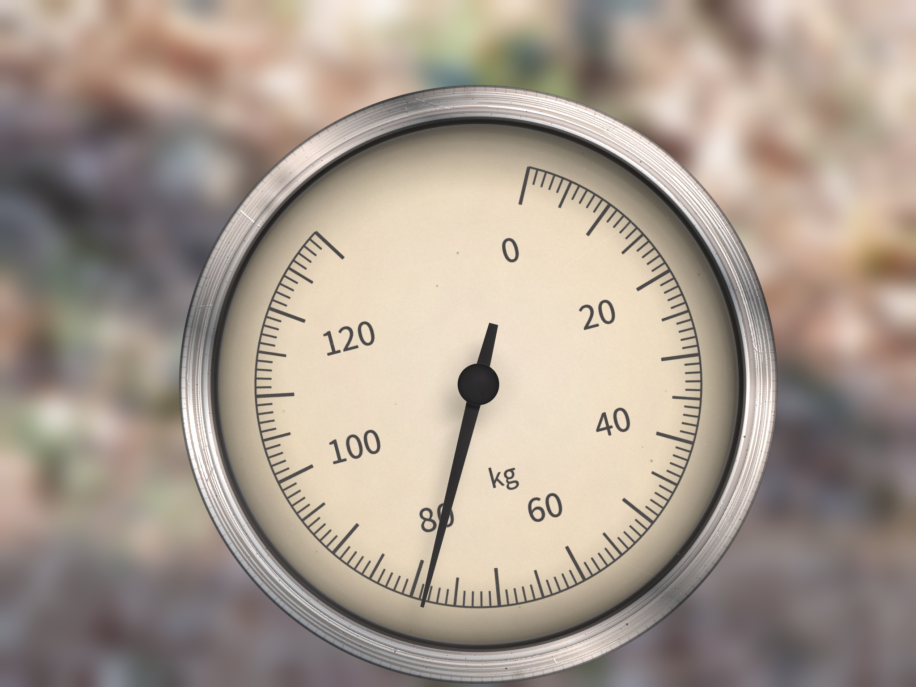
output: 78.5 kg
